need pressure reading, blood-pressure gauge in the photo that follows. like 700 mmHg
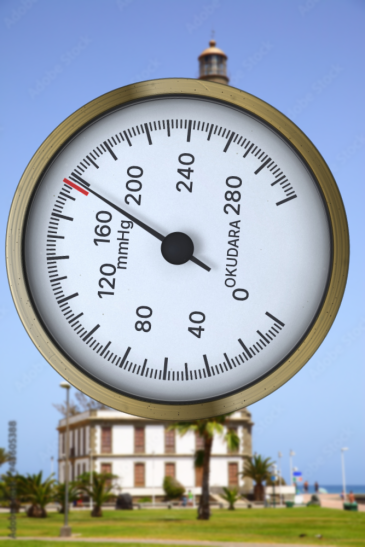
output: 178 mmHg
